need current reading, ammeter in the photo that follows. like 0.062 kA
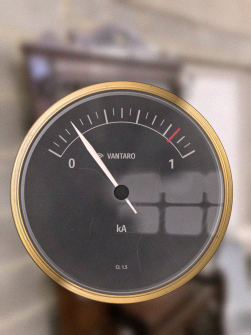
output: 0.2 kA
